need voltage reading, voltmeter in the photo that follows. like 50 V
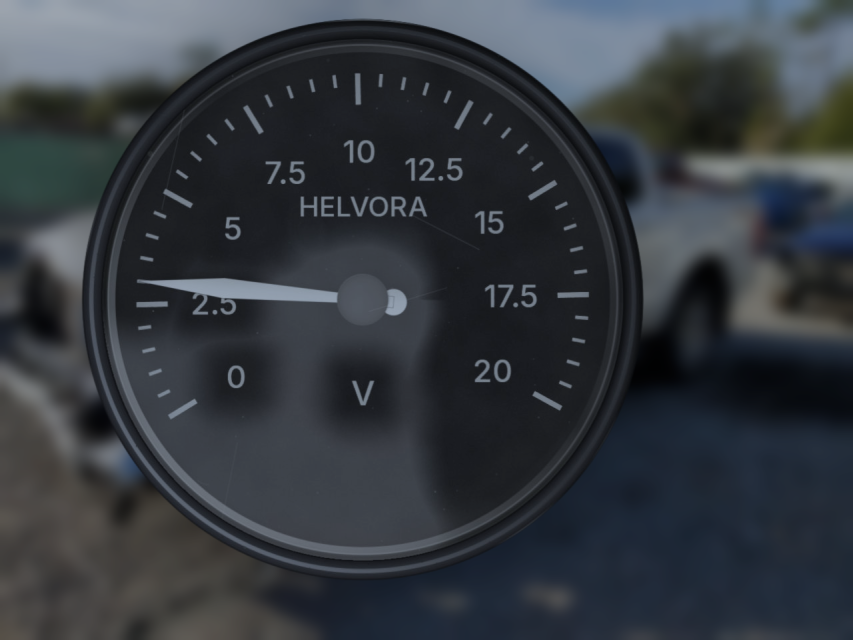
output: 3 V
